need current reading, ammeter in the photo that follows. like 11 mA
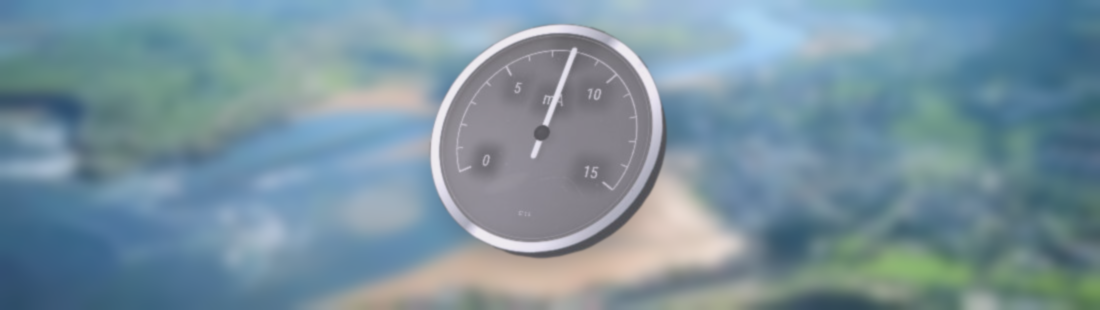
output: 8 mA
